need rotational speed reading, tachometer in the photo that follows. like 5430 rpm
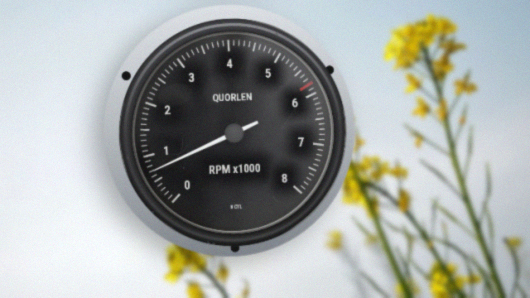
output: 700 rpm
